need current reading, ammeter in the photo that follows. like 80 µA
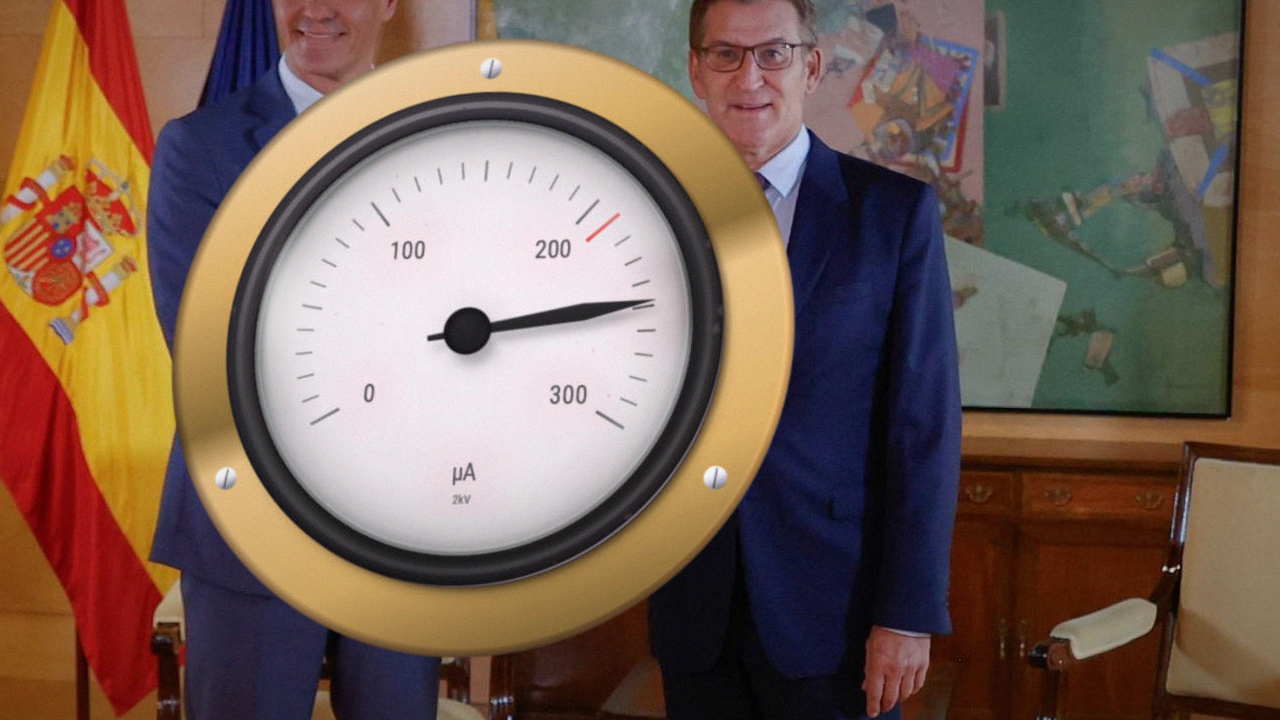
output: 250 µA
